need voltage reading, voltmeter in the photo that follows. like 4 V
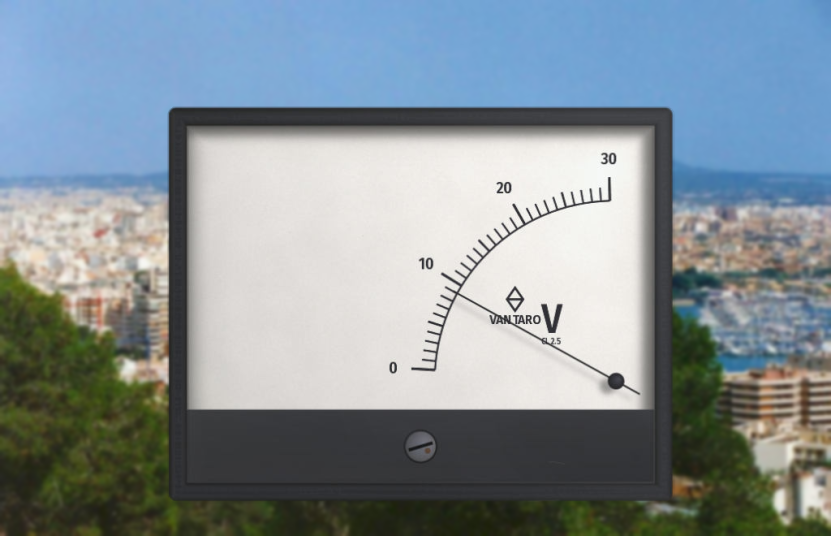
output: 9 V
